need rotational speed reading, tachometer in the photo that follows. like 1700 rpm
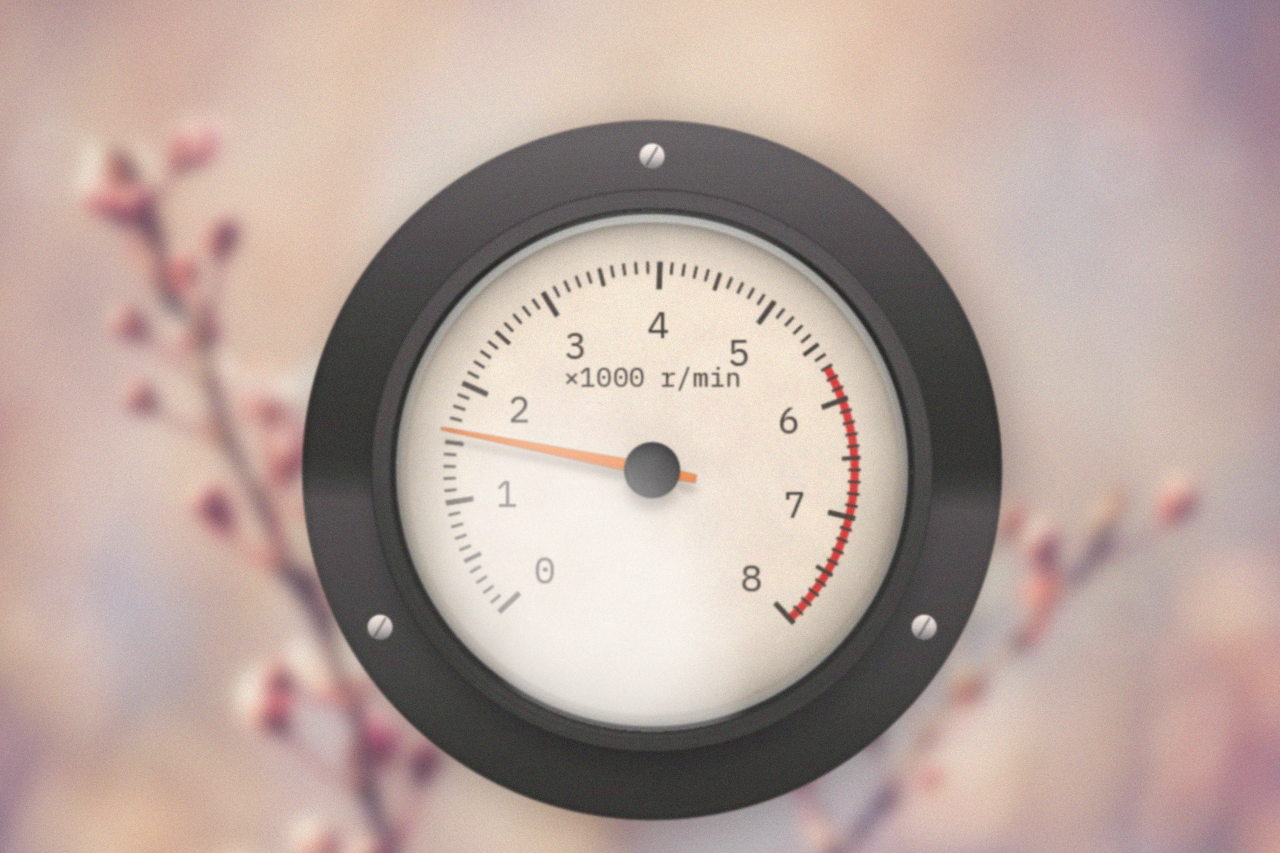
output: 1600 rpm
